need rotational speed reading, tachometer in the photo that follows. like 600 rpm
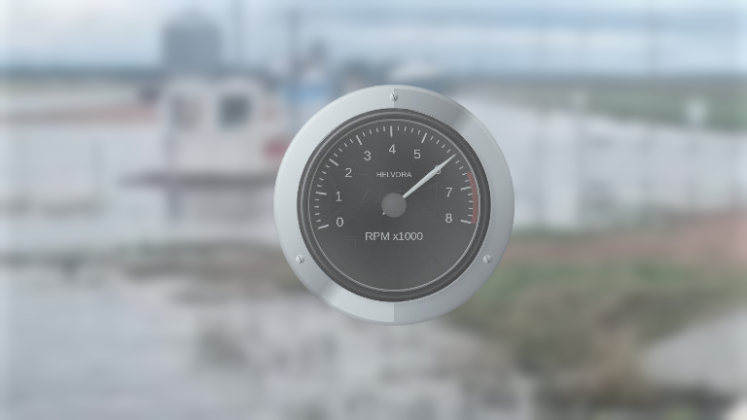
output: 6000 rpm
